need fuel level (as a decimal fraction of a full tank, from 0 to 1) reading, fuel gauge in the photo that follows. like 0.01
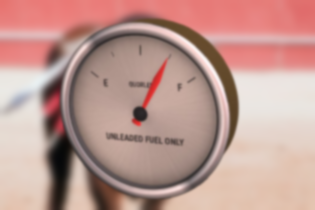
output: 0.75
